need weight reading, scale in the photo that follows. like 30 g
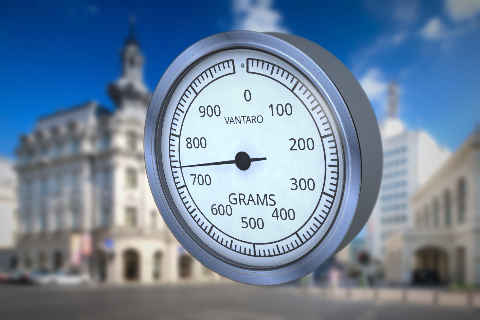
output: 740 g
